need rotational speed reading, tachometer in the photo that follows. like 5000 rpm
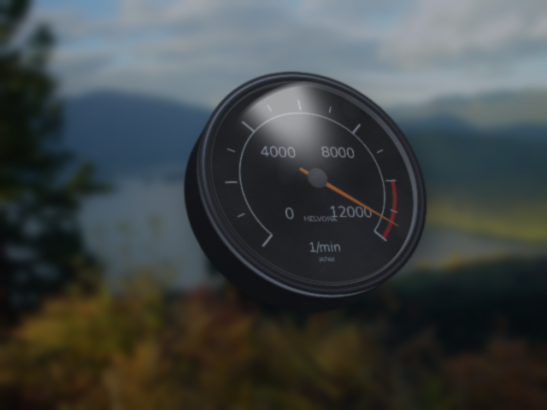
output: 11500 rpm
